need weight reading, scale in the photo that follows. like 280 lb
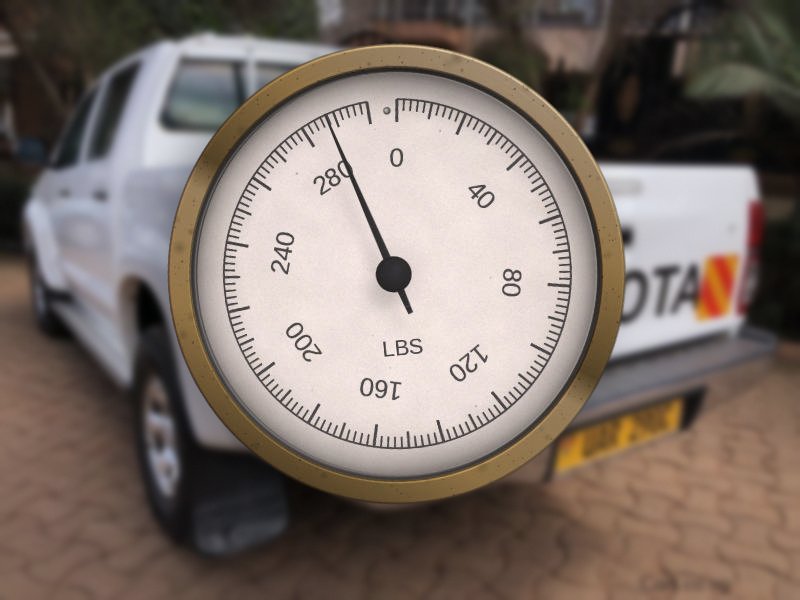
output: 288 lb
